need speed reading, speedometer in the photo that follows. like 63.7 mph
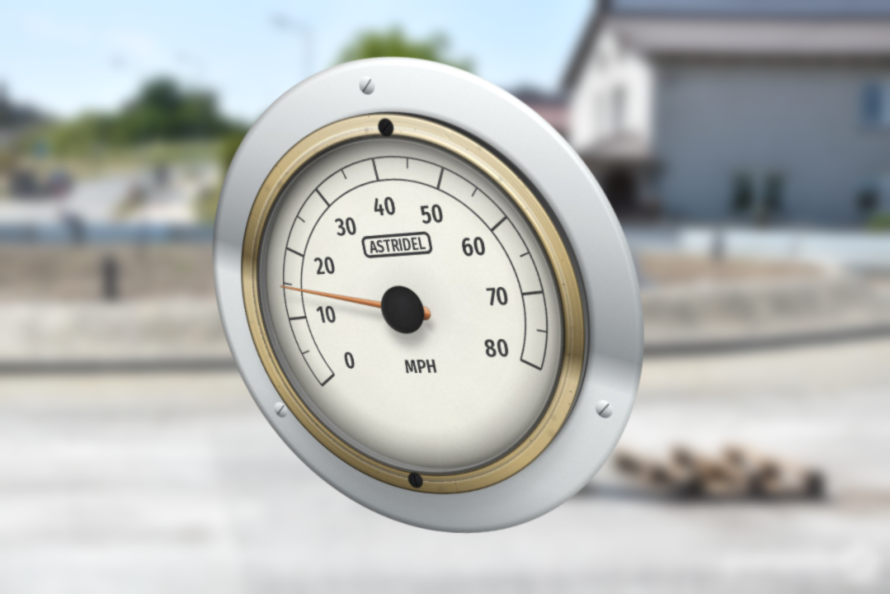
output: 15 mph
